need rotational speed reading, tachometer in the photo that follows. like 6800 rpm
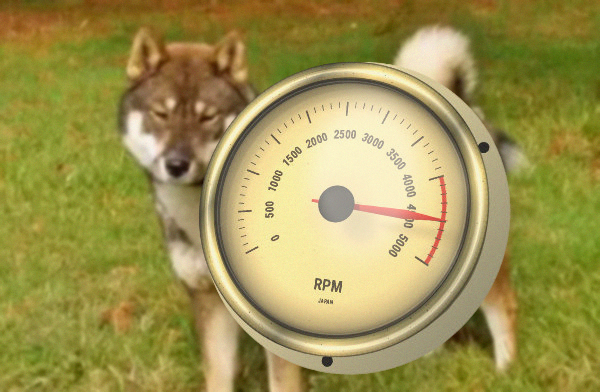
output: 4500 rpm
